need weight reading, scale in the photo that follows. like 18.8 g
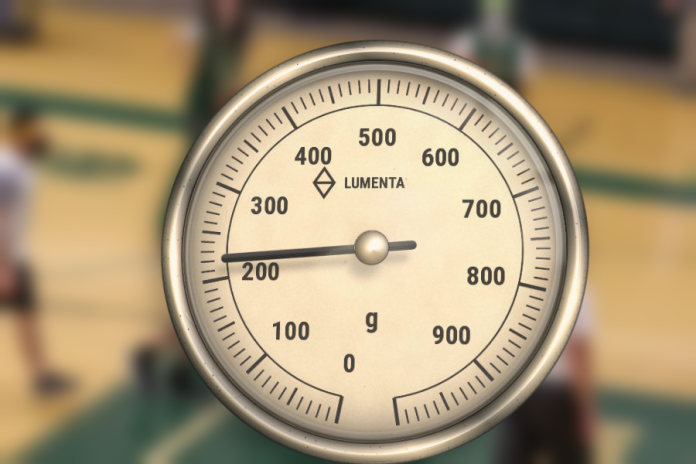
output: 220 g
